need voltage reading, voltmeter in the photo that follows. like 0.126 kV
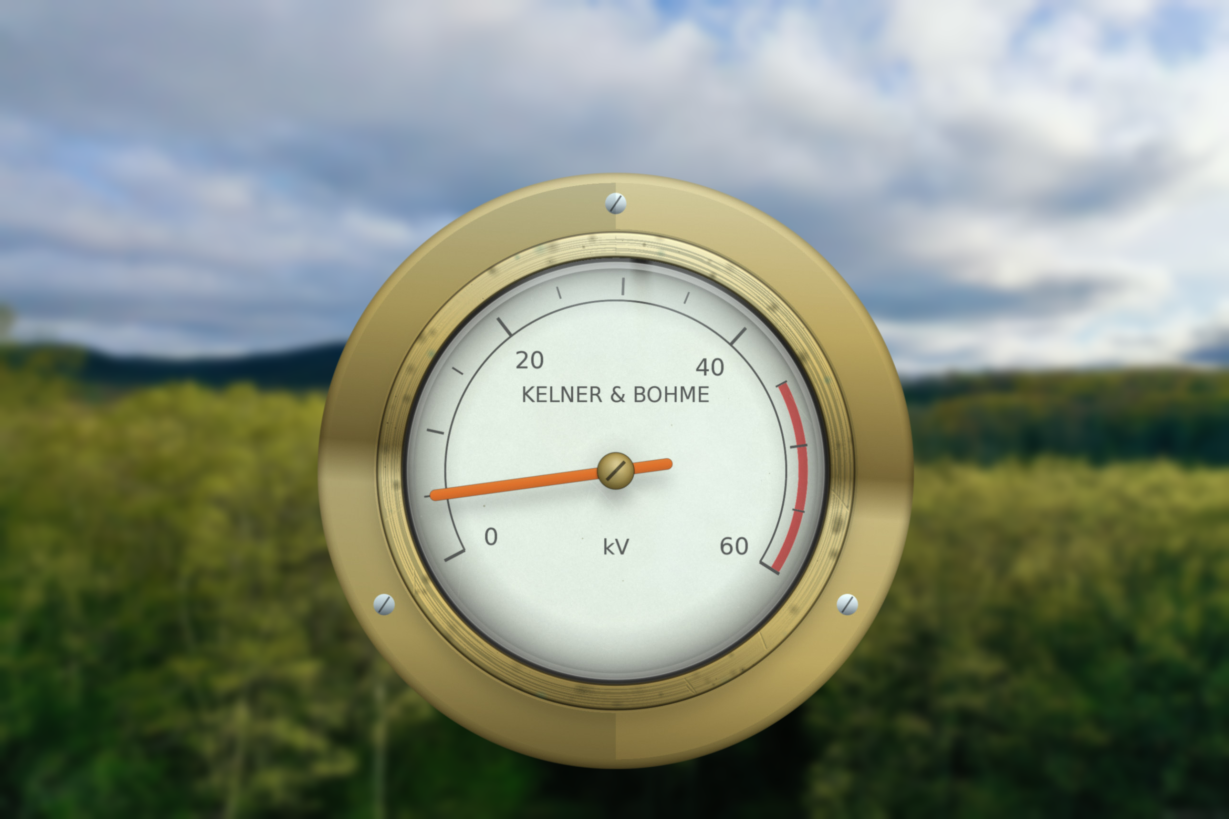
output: 5 kV
